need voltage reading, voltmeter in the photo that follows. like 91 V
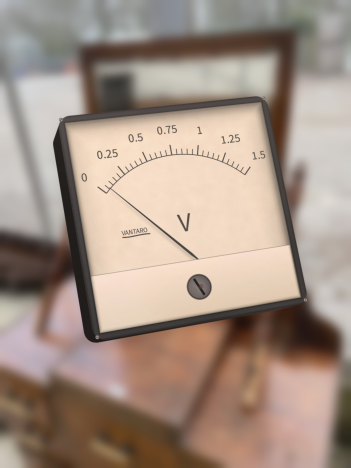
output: 0.05 V
